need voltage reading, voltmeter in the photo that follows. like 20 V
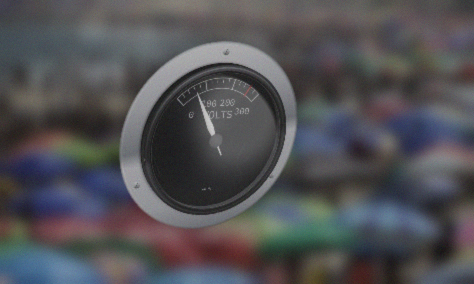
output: 60 V
